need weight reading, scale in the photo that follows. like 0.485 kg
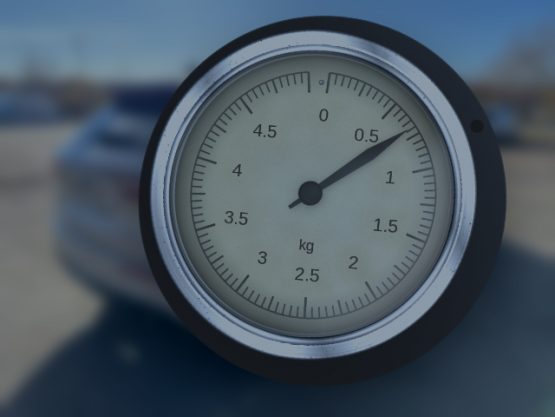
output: 0.7 kg
